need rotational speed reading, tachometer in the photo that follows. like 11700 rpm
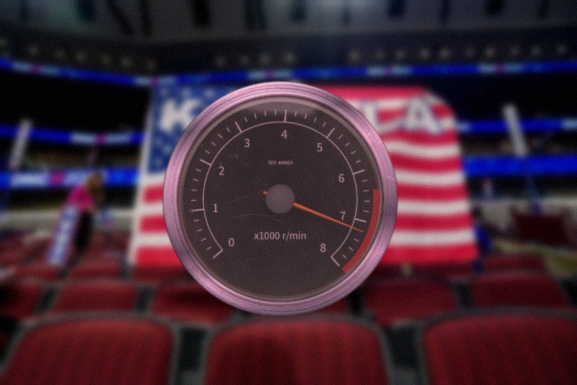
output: 7200 rpm
